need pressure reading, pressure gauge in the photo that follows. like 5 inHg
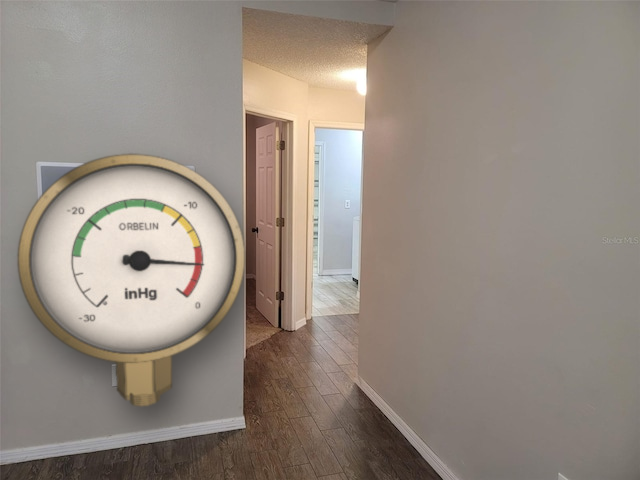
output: -4 inHg
